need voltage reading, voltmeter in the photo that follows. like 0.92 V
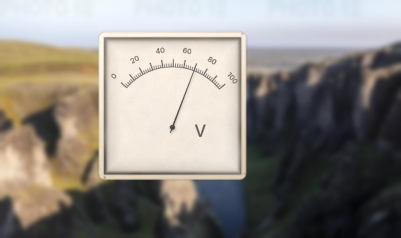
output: 70 V
